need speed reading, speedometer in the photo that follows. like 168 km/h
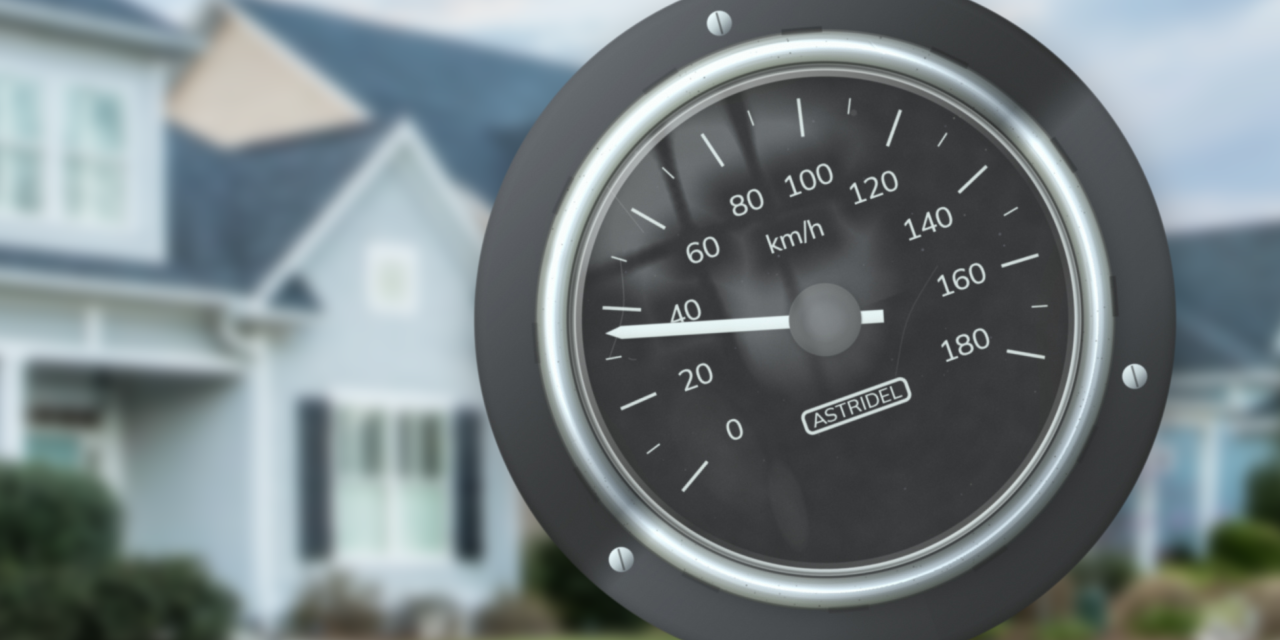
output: 35 km/h
